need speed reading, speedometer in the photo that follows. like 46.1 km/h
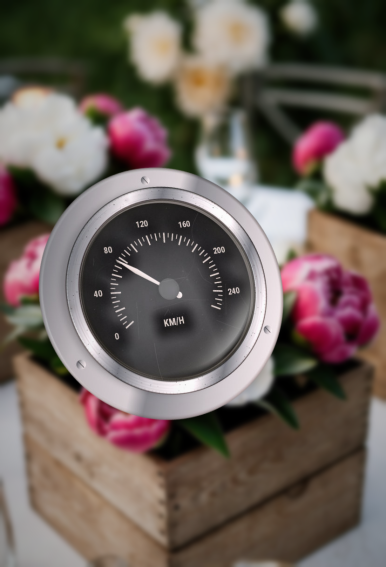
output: 75 km/h
